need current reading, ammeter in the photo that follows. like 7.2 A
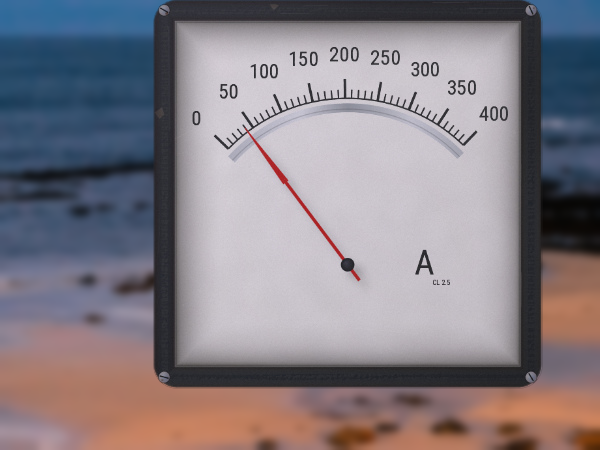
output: 40 A
